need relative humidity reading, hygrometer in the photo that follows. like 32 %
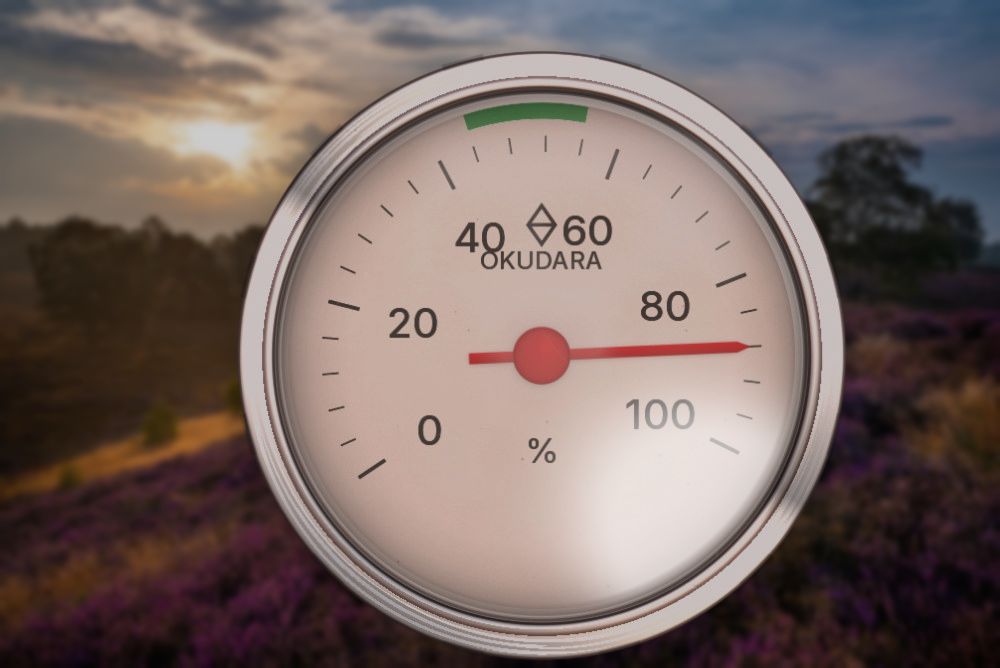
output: 88 %
